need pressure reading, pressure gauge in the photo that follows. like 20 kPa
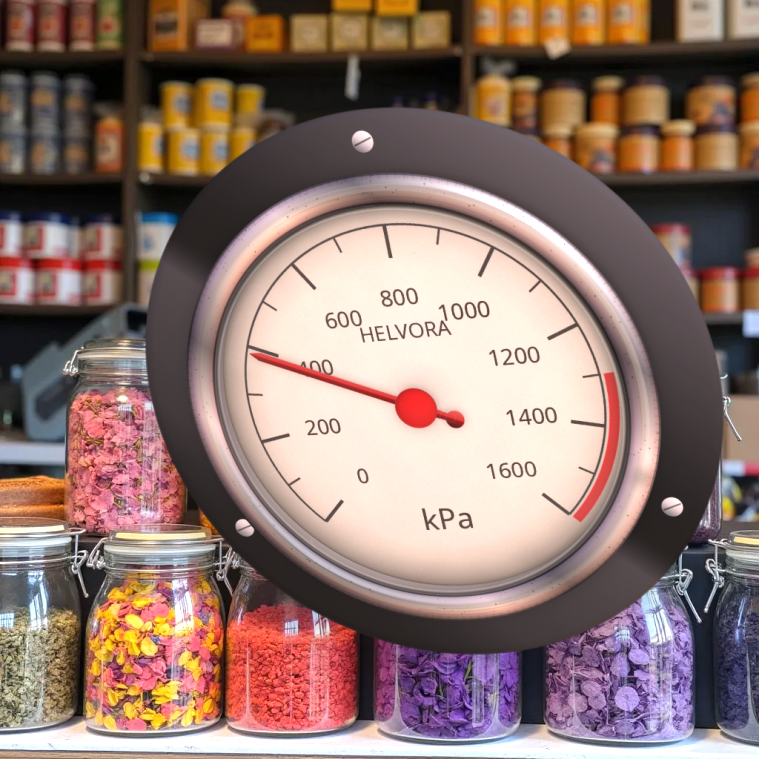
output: 400 kPa
